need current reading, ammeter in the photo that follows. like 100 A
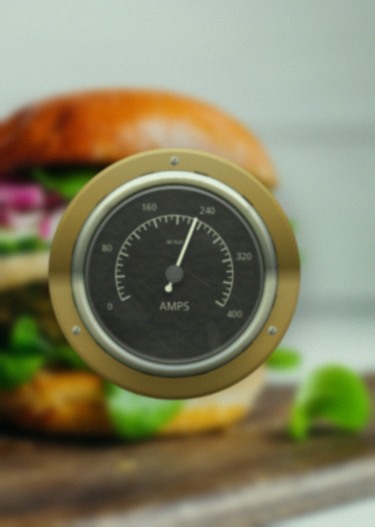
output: 230 A
